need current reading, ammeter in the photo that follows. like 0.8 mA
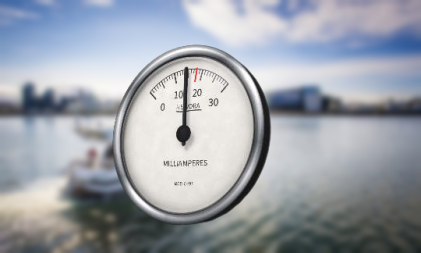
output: 15 mA
